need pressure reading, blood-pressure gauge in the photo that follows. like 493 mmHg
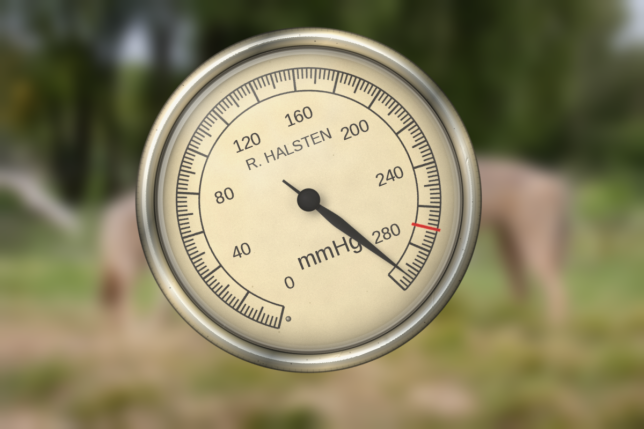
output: 294 mmHg
